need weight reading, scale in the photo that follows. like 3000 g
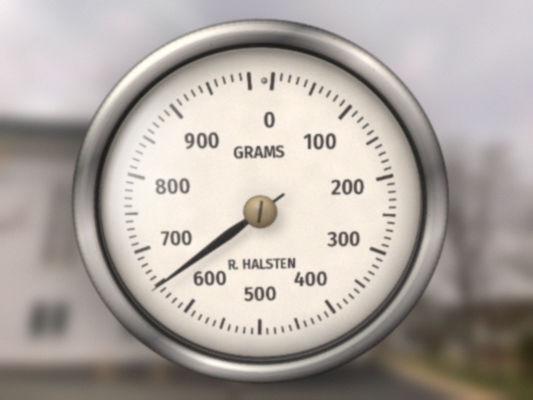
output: 650 g
